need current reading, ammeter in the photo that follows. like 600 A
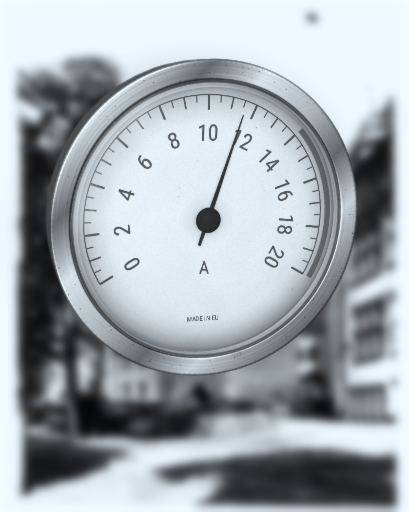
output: 11.5 A
